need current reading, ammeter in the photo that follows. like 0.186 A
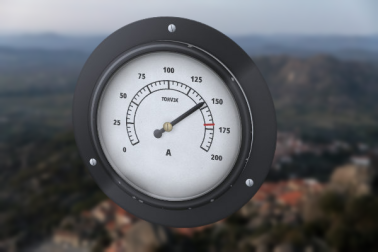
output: 145 A
